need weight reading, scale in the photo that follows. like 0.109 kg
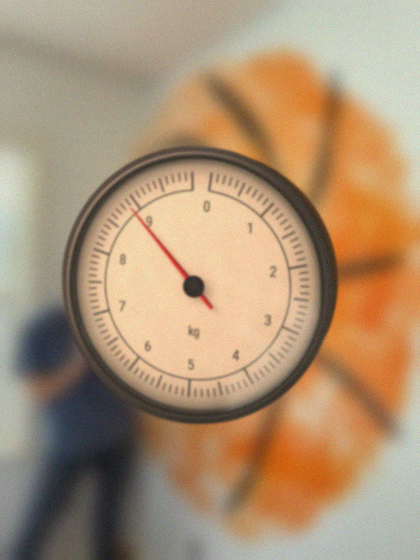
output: 8.9 kg
